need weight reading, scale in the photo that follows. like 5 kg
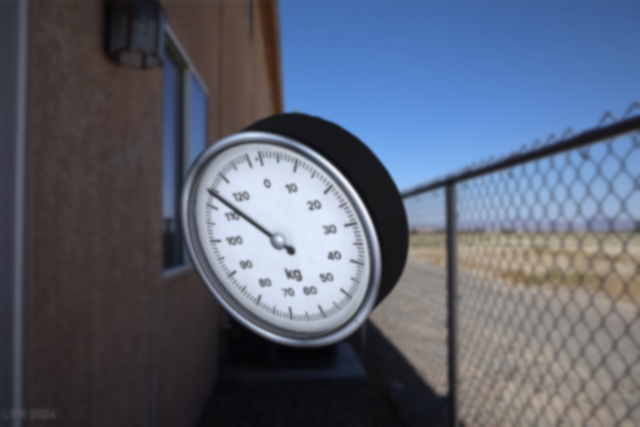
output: 115 kg
